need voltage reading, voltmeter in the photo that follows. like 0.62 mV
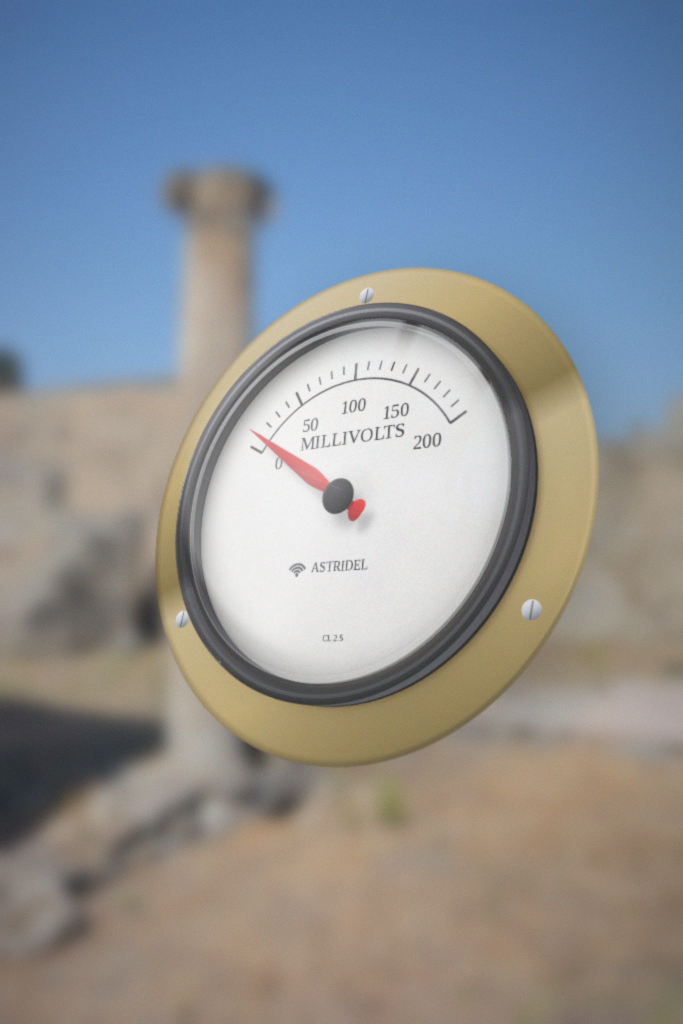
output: 10 mV
